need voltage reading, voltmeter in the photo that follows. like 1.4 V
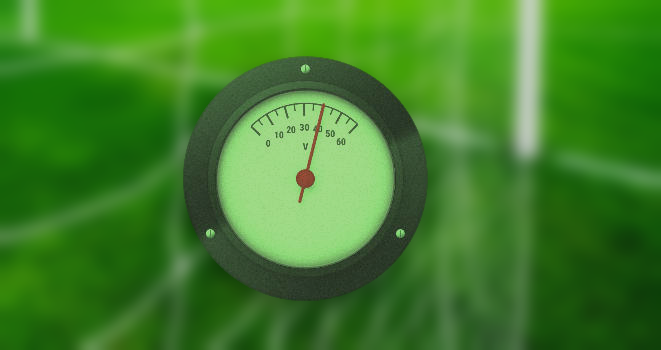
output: 40 V
